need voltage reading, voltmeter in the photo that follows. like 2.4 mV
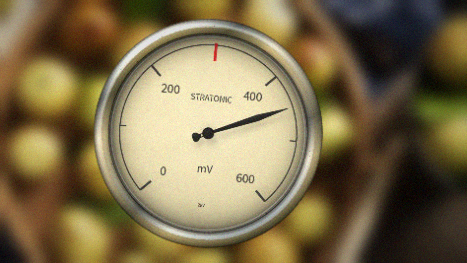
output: 450 mV
